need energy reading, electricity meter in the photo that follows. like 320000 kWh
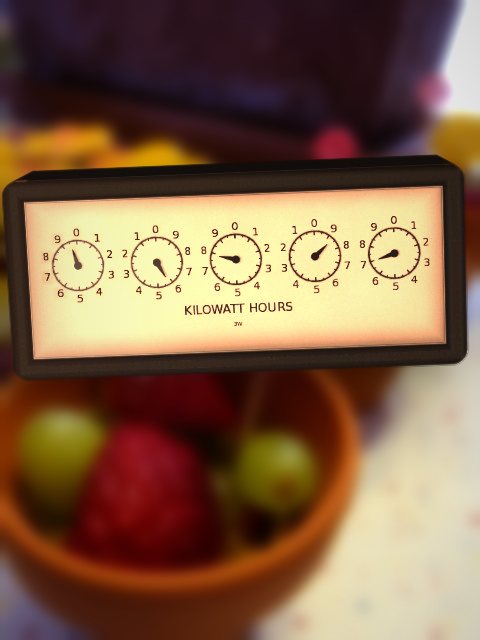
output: 95787 kWh
